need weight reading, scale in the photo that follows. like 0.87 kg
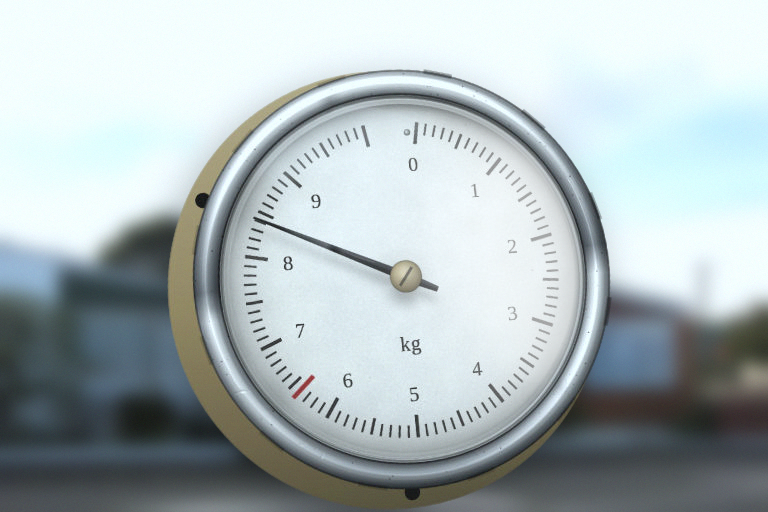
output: 8.4 kg
